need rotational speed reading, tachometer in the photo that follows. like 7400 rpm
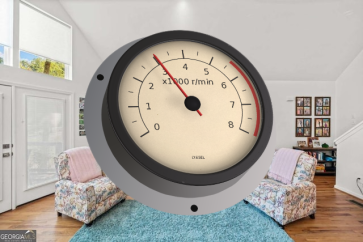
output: 3000 rpm
